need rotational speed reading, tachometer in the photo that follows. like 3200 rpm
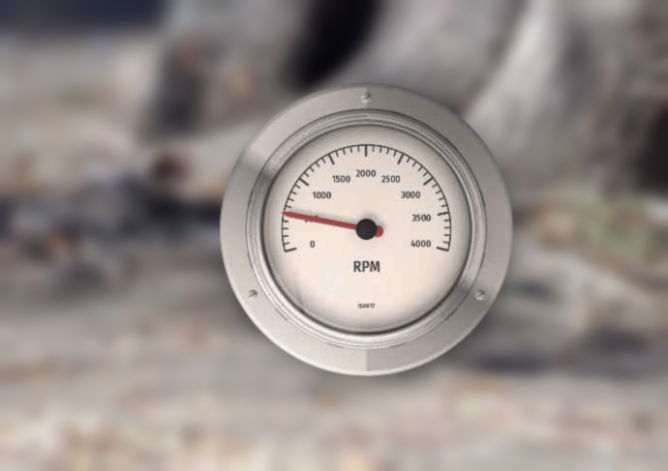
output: 500 rpm
